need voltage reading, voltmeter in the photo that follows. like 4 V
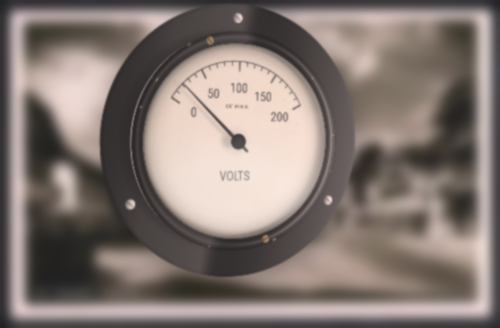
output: 20 V
